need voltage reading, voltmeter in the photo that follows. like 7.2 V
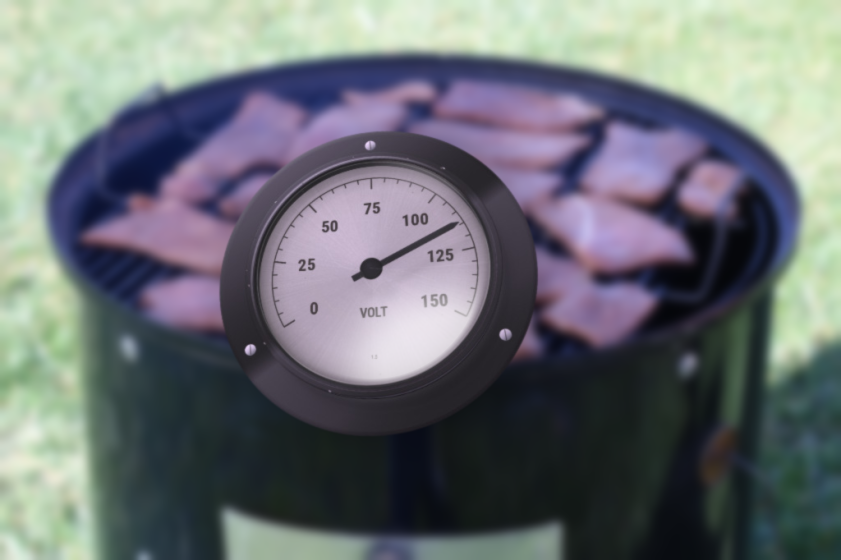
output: 115 V
